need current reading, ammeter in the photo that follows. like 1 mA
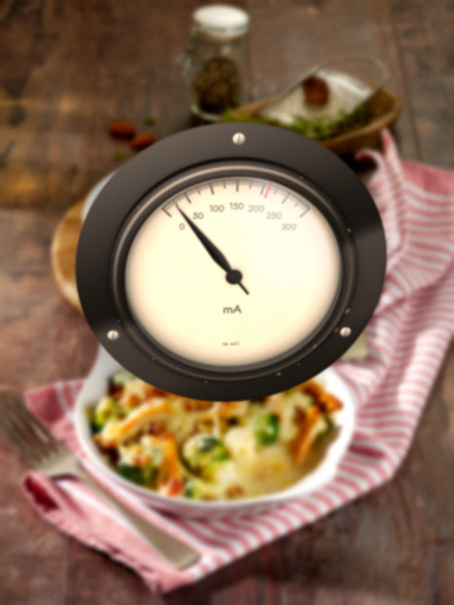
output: 25 mA
